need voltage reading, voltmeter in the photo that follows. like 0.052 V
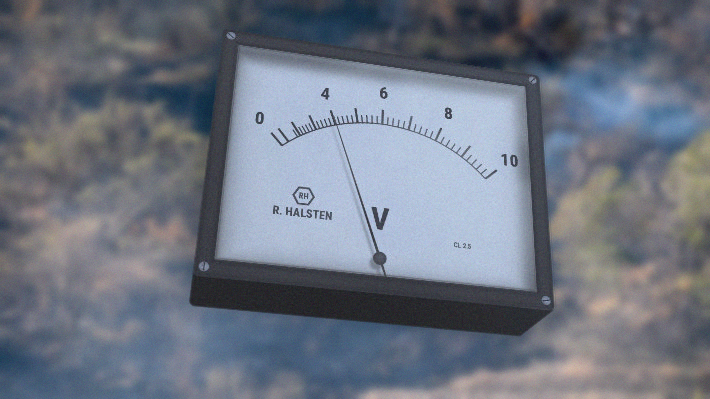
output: 4 V
